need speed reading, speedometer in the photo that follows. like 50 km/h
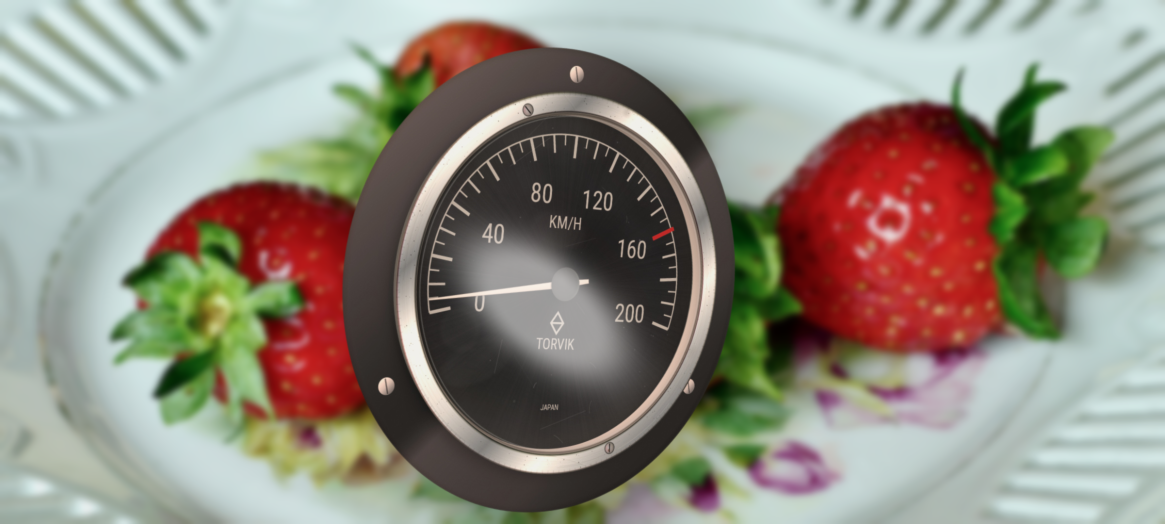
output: 5 km/h
